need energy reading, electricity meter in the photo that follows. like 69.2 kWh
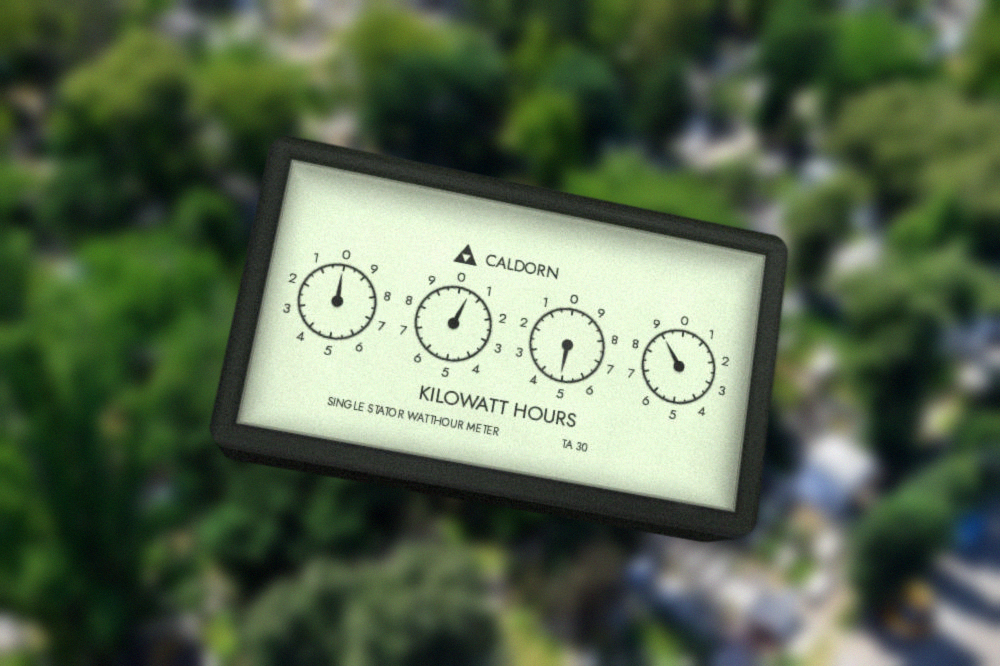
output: 49 kWh
